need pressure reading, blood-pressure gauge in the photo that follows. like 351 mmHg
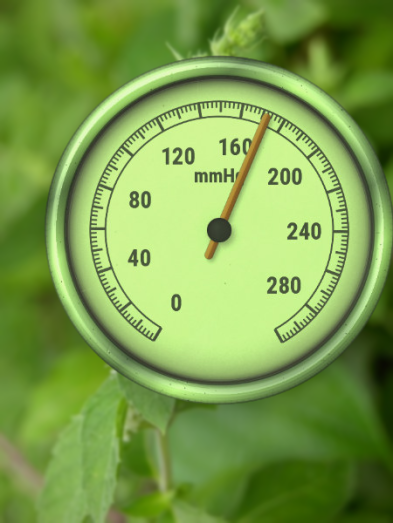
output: 172 mmHg
